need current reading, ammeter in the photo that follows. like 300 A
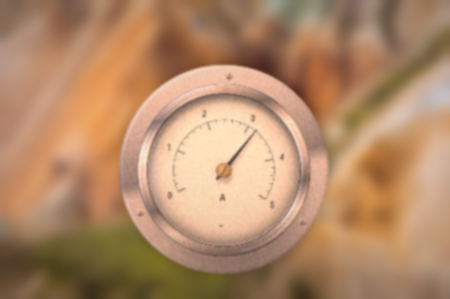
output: 3.2 A
